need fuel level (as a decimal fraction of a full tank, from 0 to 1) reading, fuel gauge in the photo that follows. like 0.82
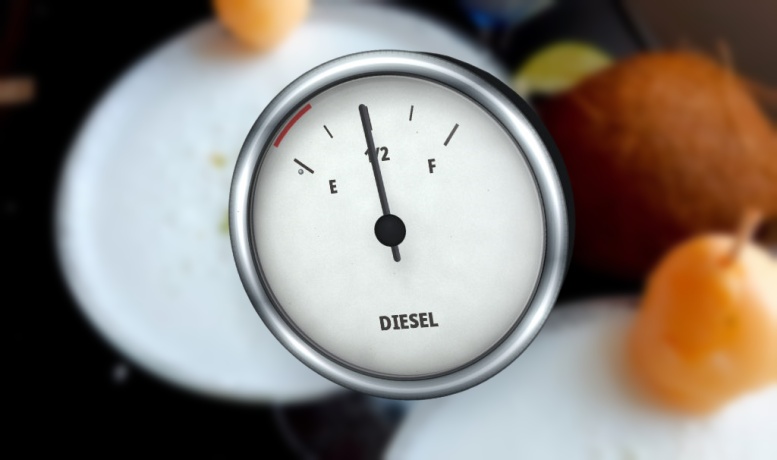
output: 0.5
